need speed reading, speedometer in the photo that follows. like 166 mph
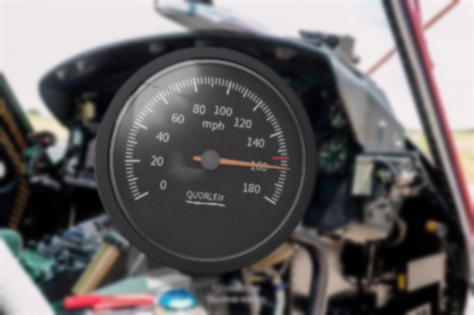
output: 160 mph
